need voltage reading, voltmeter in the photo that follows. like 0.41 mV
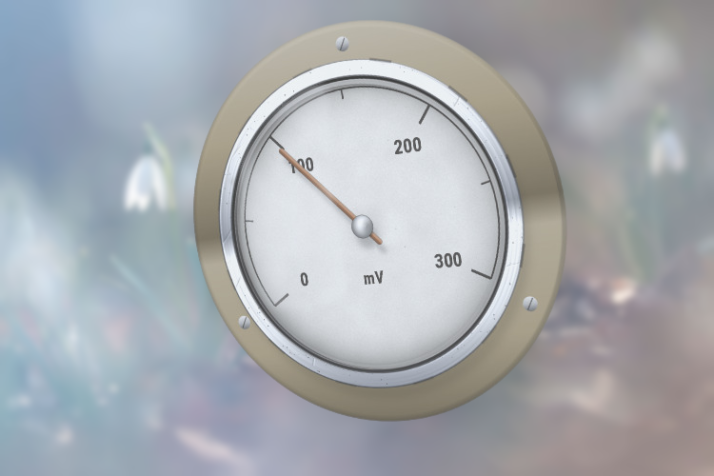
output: 100 mV
